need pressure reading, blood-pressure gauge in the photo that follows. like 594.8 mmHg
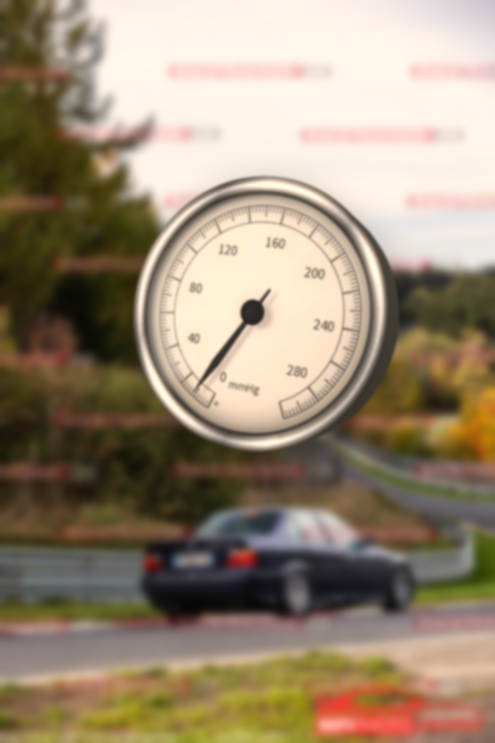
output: 10 mmHg
